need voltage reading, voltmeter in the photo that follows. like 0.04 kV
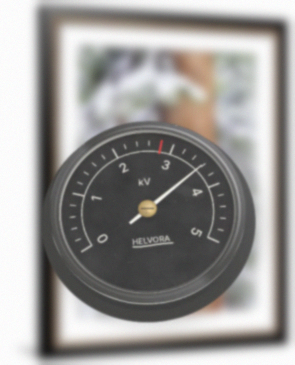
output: 3.6 kV
